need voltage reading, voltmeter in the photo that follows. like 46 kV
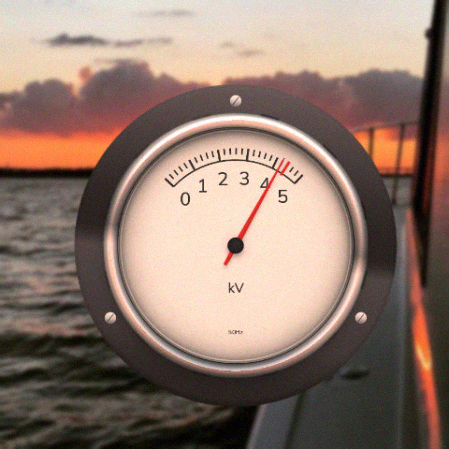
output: 4.2 kV
